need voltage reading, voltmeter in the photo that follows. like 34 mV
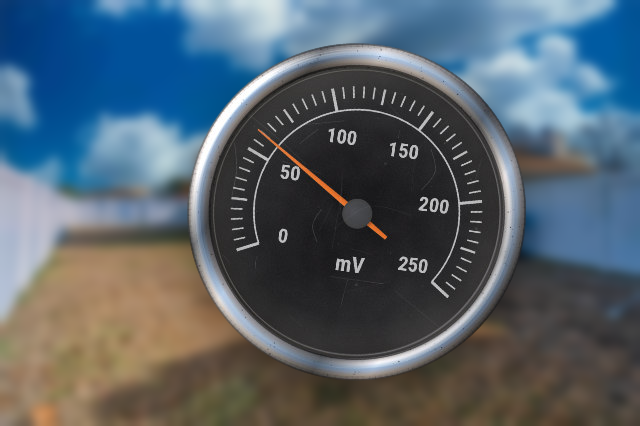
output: 60 mV
